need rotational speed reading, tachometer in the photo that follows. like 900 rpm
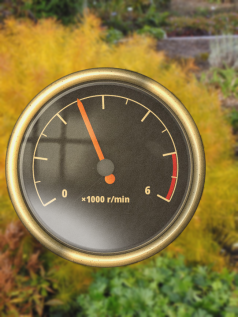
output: 2500 rpm
